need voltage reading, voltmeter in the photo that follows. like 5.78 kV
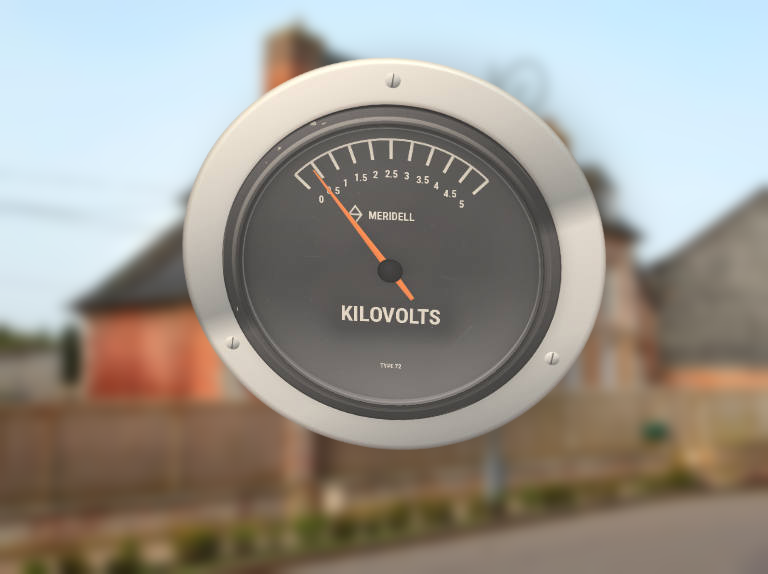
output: 0.5 kV
